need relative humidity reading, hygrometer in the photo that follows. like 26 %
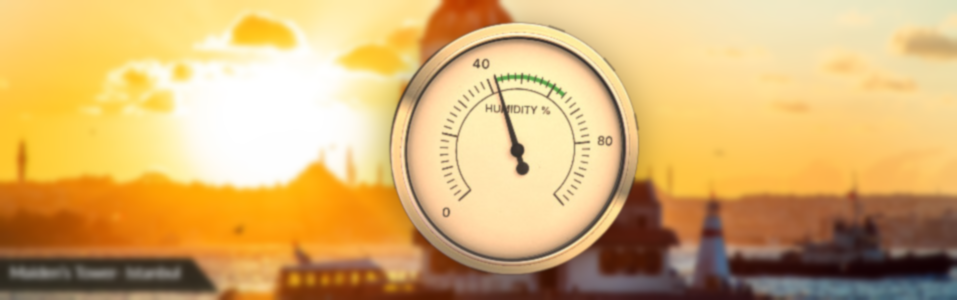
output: 42 %
